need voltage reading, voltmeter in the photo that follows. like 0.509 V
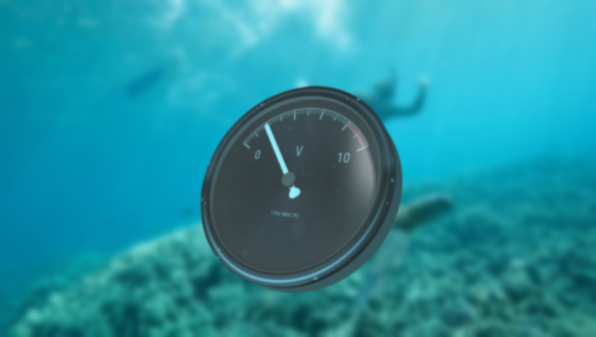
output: 2 V
